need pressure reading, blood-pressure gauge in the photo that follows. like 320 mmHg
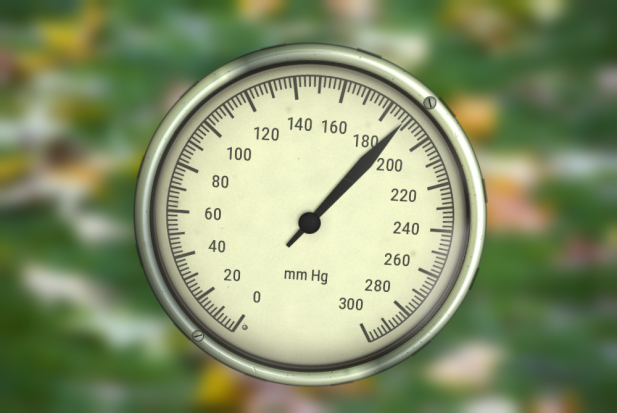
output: 188 mmHg
